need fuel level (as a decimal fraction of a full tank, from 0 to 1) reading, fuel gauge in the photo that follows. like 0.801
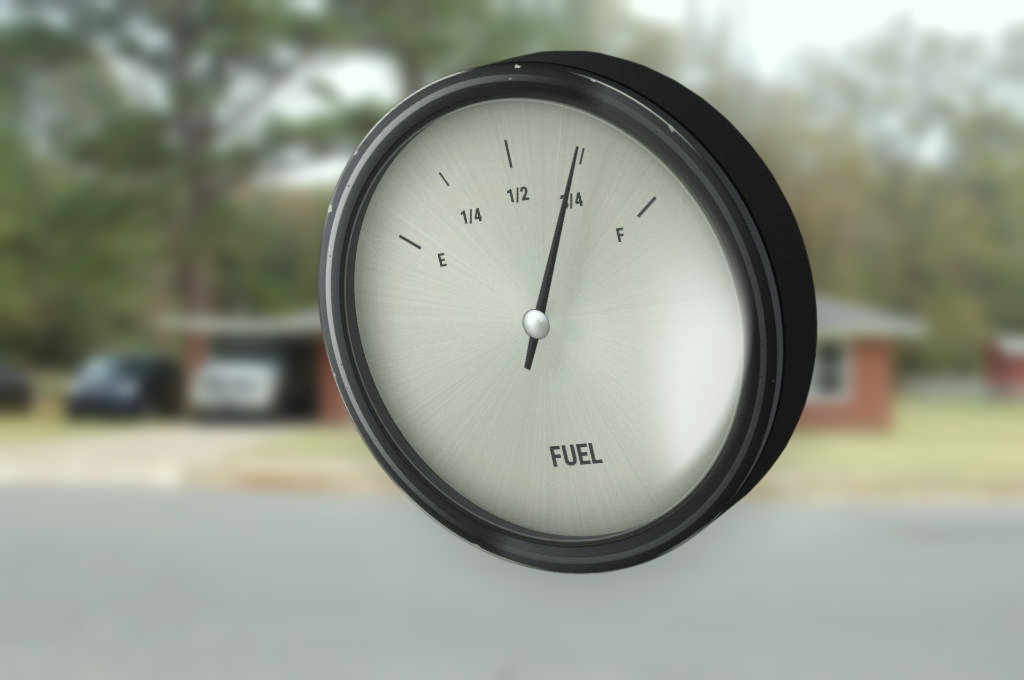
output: 0.75
